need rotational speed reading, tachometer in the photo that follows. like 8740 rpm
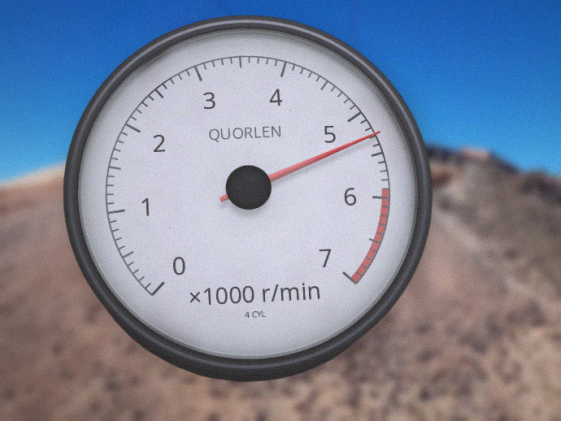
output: 5300 rpm
